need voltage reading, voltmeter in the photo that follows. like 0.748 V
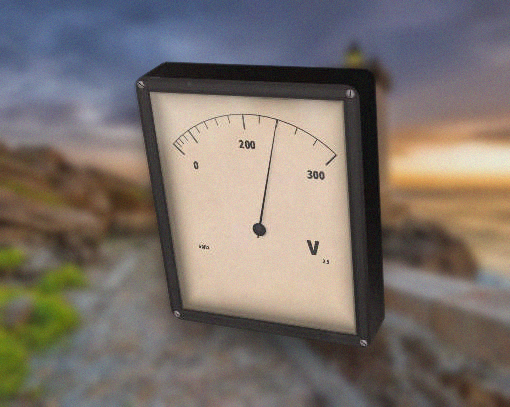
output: 240 V
